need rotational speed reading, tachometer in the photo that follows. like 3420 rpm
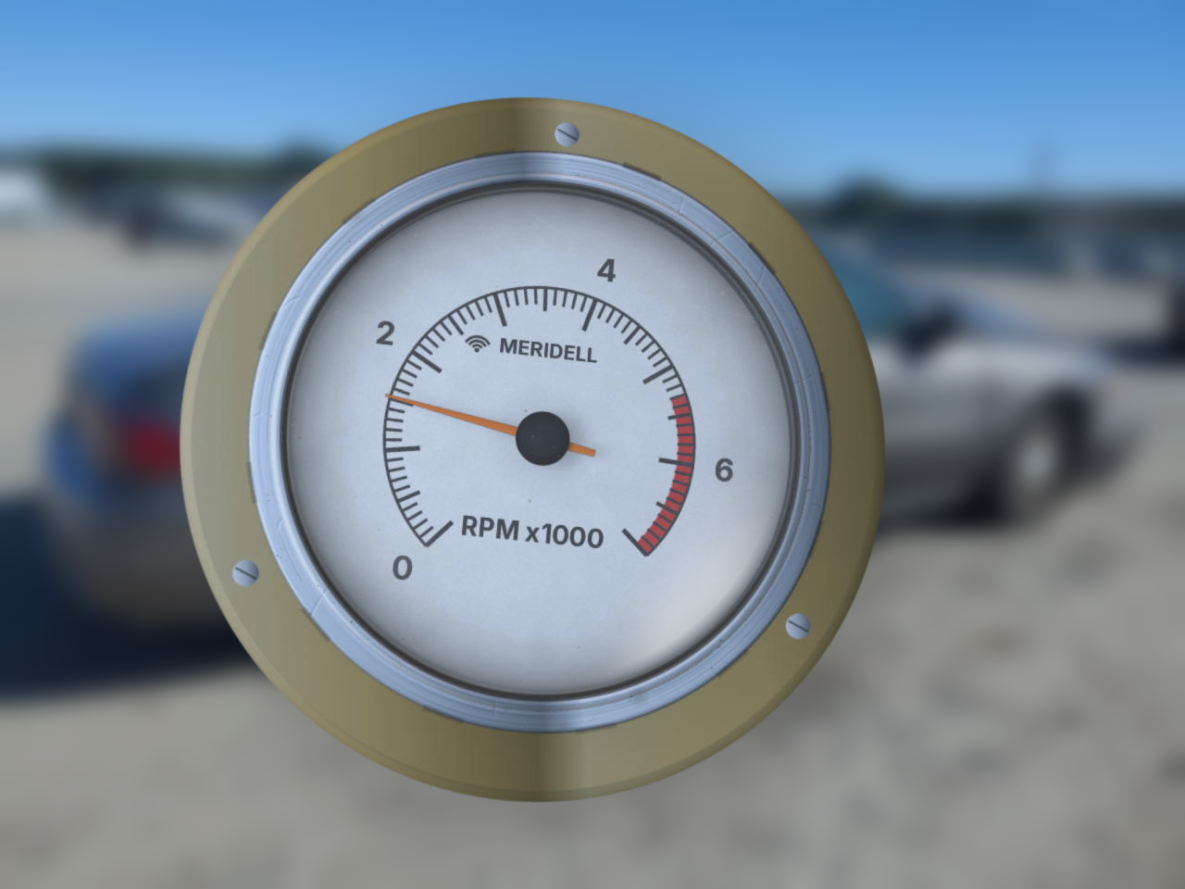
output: 1500 rpm
